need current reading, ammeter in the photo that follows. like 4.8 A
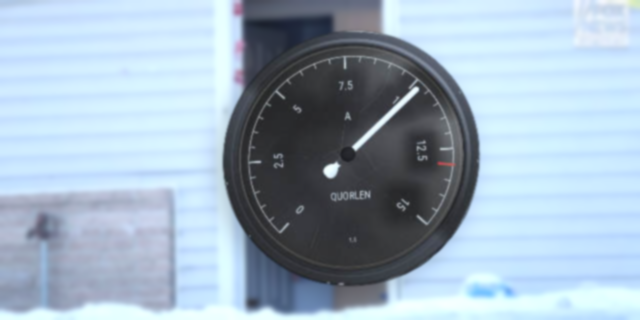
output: 10.25 A
